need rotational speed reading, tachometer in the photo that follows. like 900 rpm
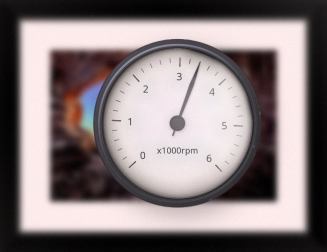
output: 3400 rpm
